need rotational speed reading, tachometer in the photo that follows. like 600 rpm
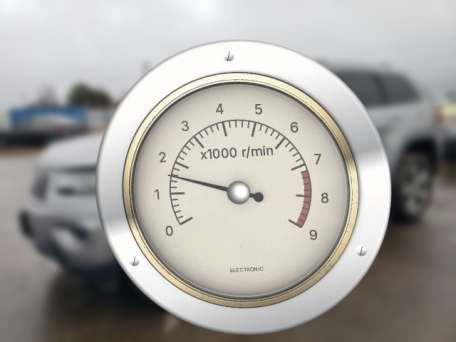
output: 1600 rpm
